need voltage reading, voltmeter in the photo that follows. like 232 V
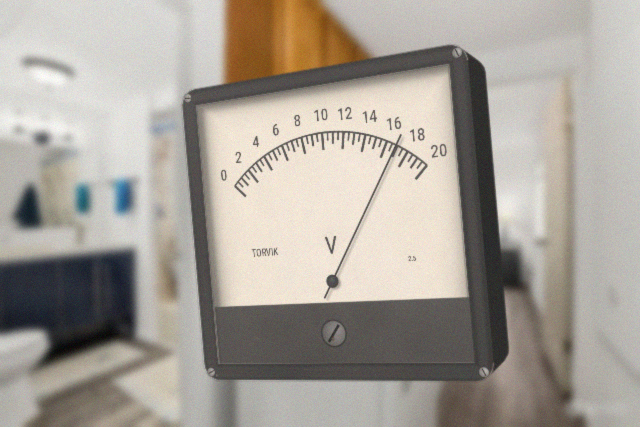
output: 17 V
